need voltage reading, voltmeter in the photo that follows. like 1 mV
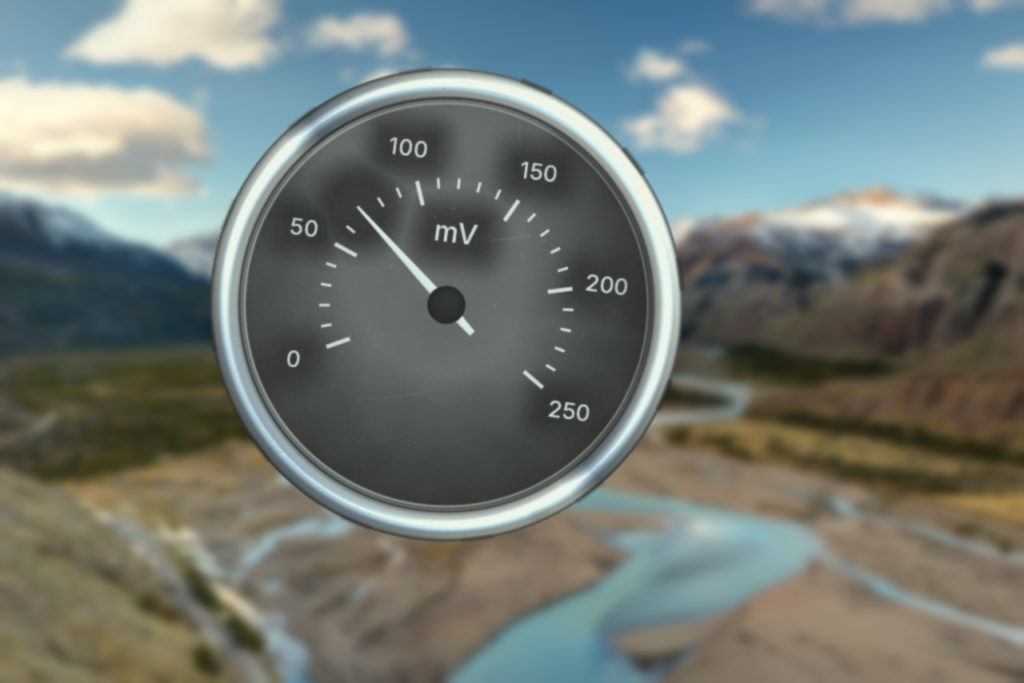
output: 70 mV
